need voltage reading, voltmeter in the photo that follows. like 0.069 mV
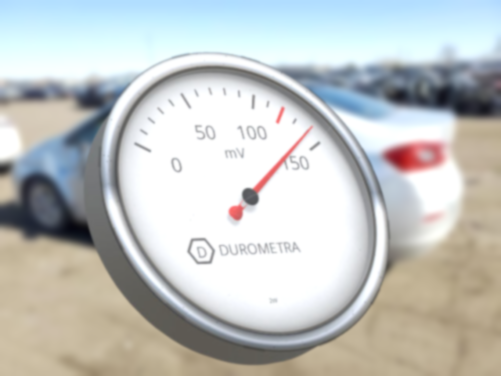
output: 140 mV
